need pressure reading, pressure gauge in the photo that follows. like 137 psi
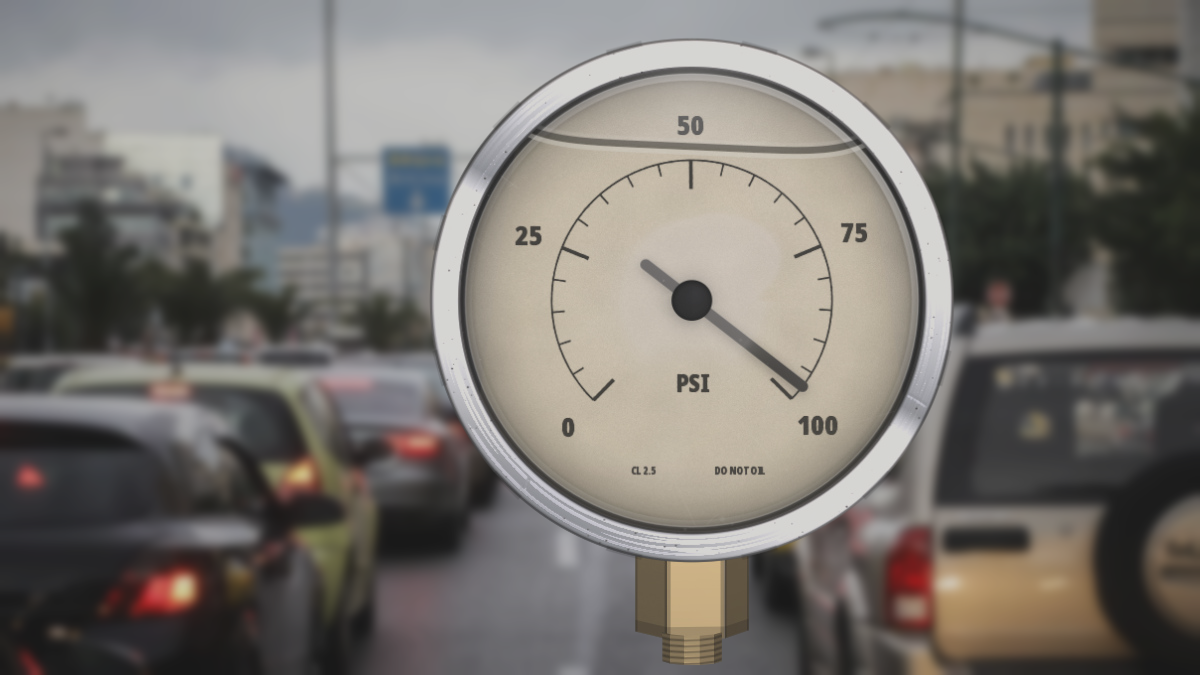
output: 97.5 psi
